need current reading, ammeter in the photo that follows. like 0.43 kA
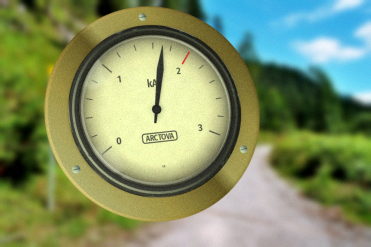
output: 1.7 kA
